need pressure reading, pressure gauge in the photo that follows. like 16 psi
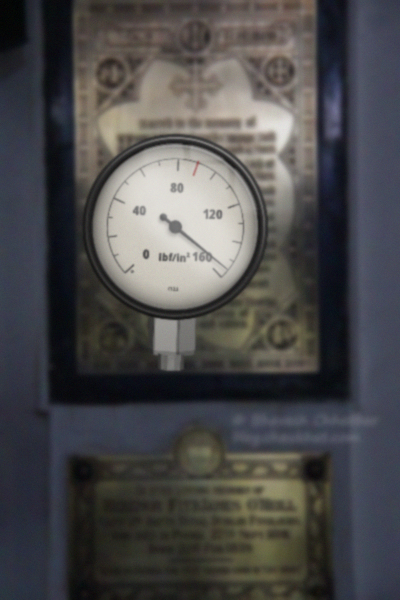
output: 155 psi
